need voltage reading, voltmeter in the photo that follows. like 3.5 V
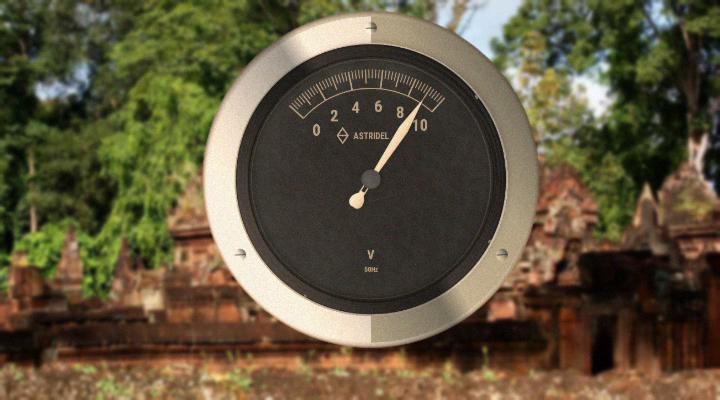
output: 9 V
